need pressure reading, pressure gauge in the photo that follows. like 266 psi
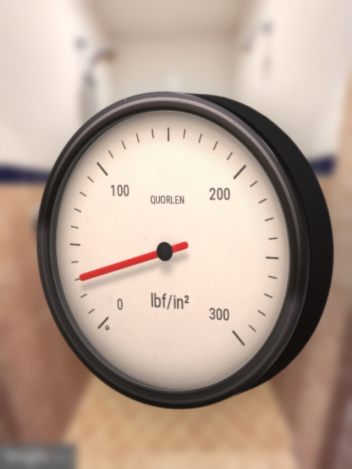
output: 30 psi
